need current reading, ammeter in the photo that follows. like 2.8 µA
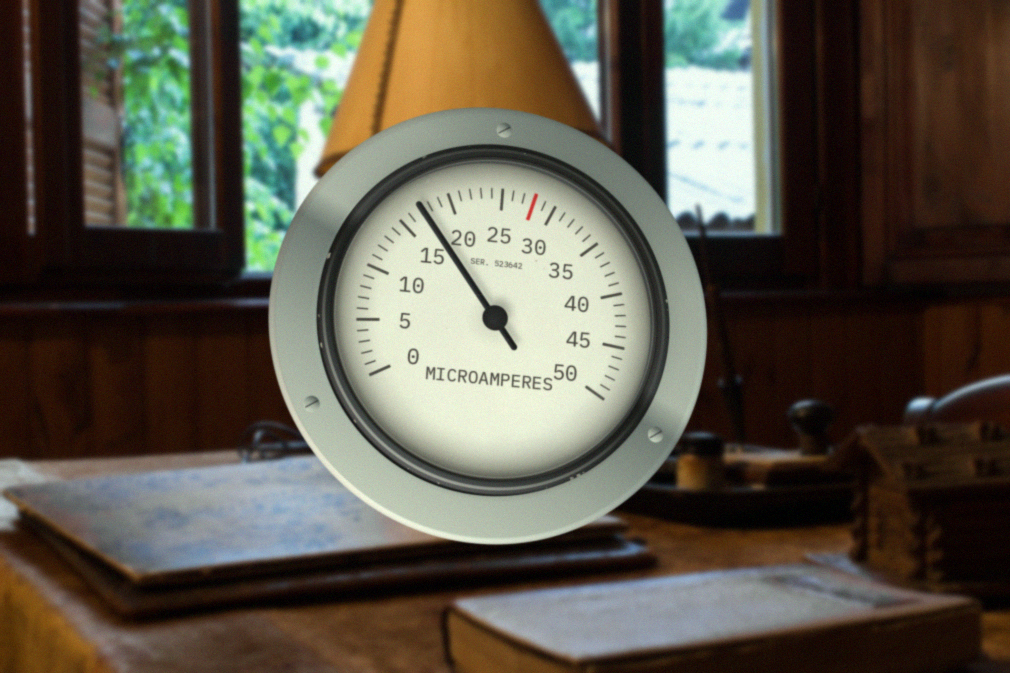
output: 17 µA
